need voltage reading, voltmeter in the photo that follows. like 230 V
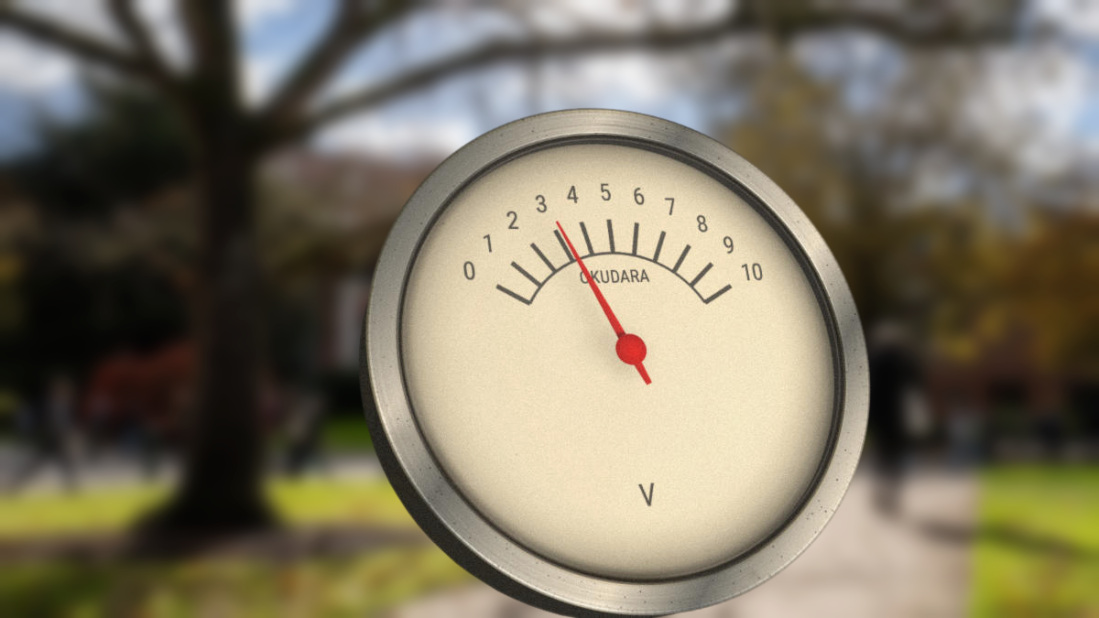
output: 3 V
